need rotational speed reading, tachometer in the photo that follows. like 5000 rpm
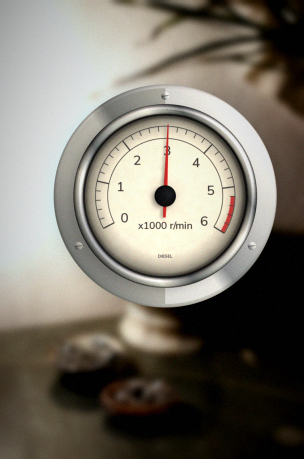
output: 3000 rpm
